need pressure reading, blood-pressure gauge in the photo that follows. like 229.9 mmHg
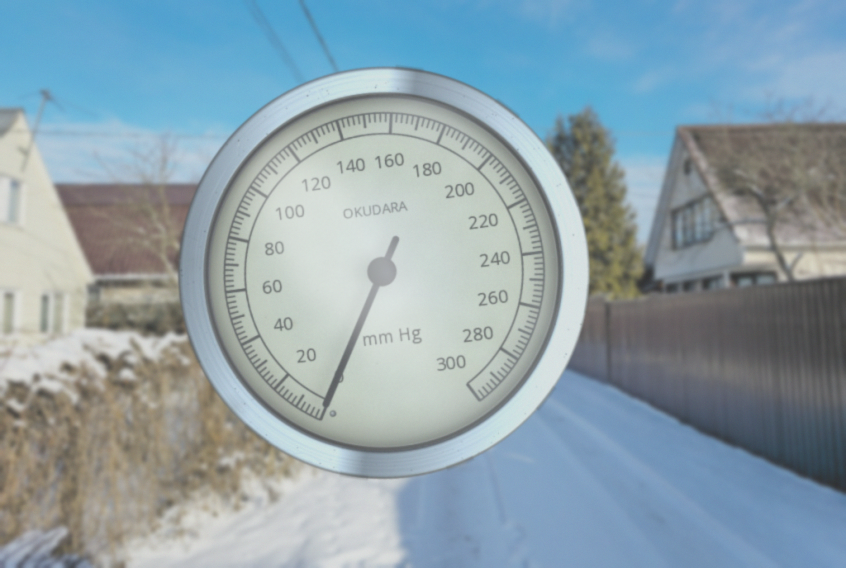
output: 0 mmHg
